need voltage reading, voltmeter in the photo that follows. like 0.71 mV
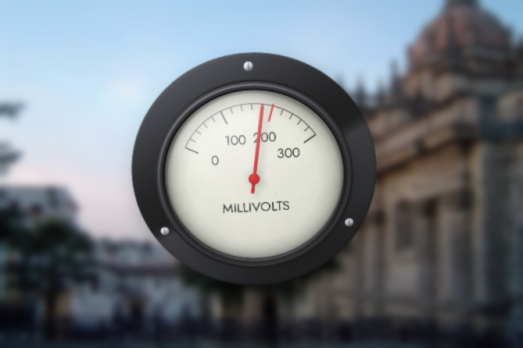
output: 180 mV
